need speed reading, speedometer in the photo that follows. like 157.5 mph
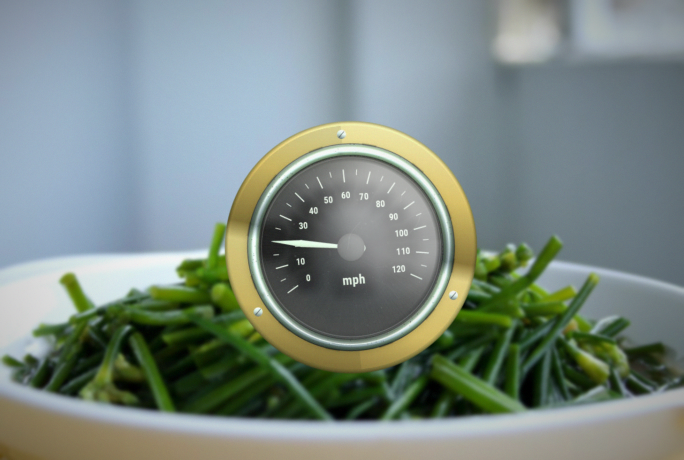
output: 20 mph
